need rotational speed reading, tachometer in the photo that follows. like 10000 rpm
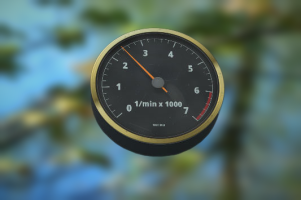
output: 2400 rpm
